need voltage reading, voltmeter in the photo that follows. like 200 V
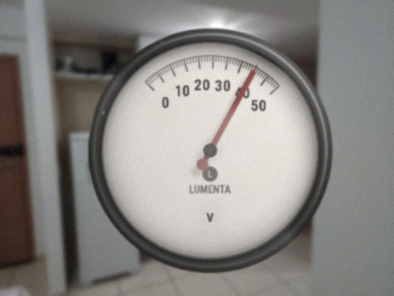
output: 40 V
